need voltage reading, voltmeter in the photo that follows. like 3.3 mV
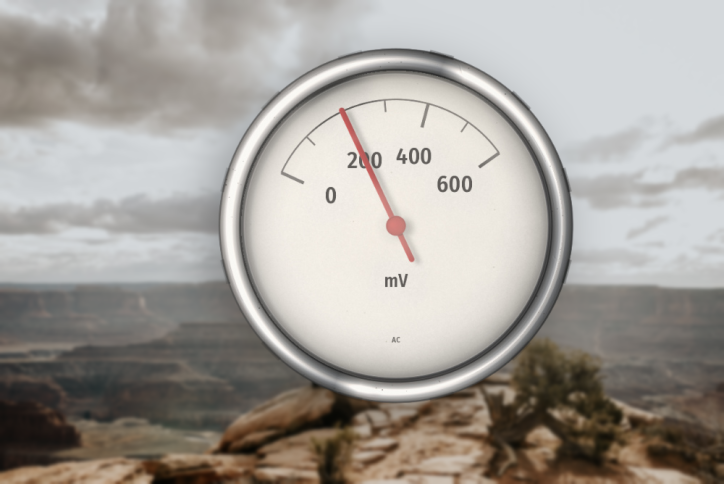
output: 200 mV
